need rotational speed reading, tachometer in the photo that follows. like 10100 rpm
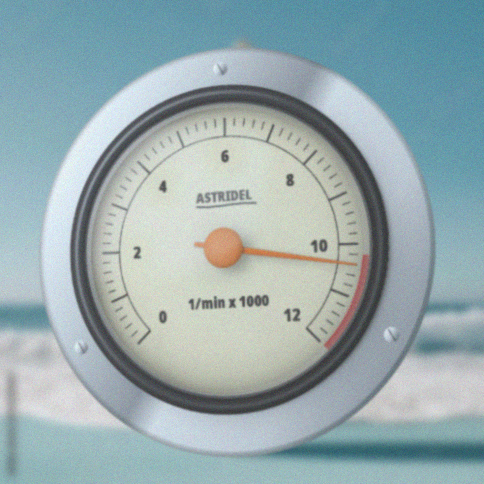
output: 10400 rpm
